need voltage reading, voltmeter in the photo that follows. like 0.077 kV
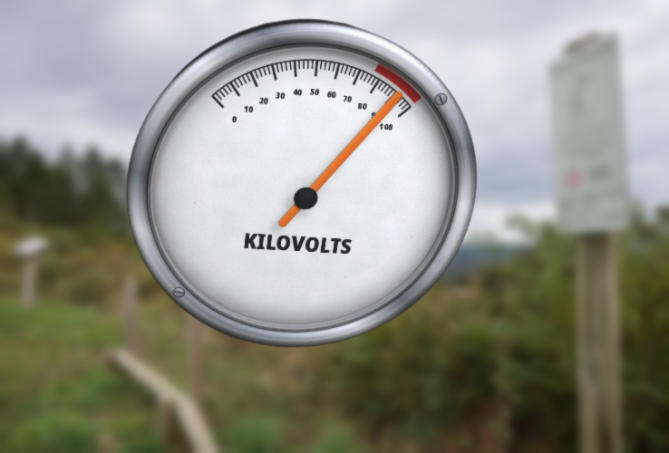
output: 90 kV
